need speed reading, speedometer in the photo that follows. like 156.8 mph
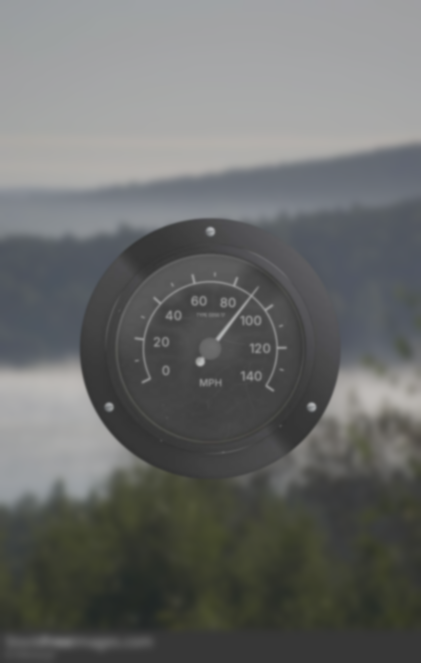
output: 90 mph
